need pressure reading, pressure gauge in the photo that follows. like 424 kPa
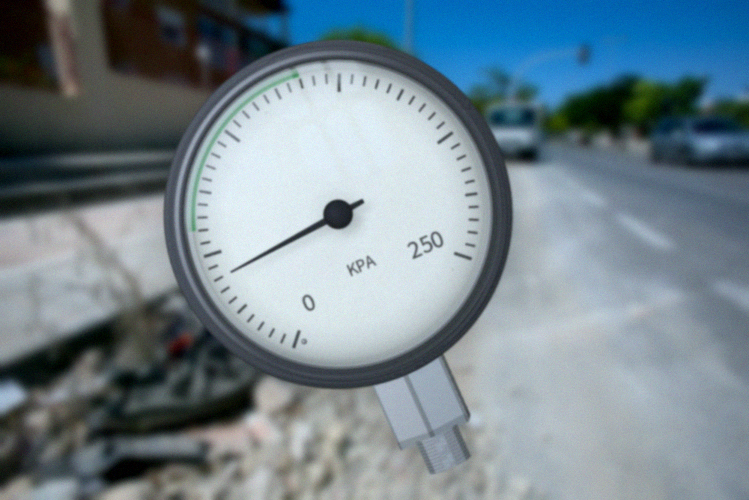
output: 40 kPa
